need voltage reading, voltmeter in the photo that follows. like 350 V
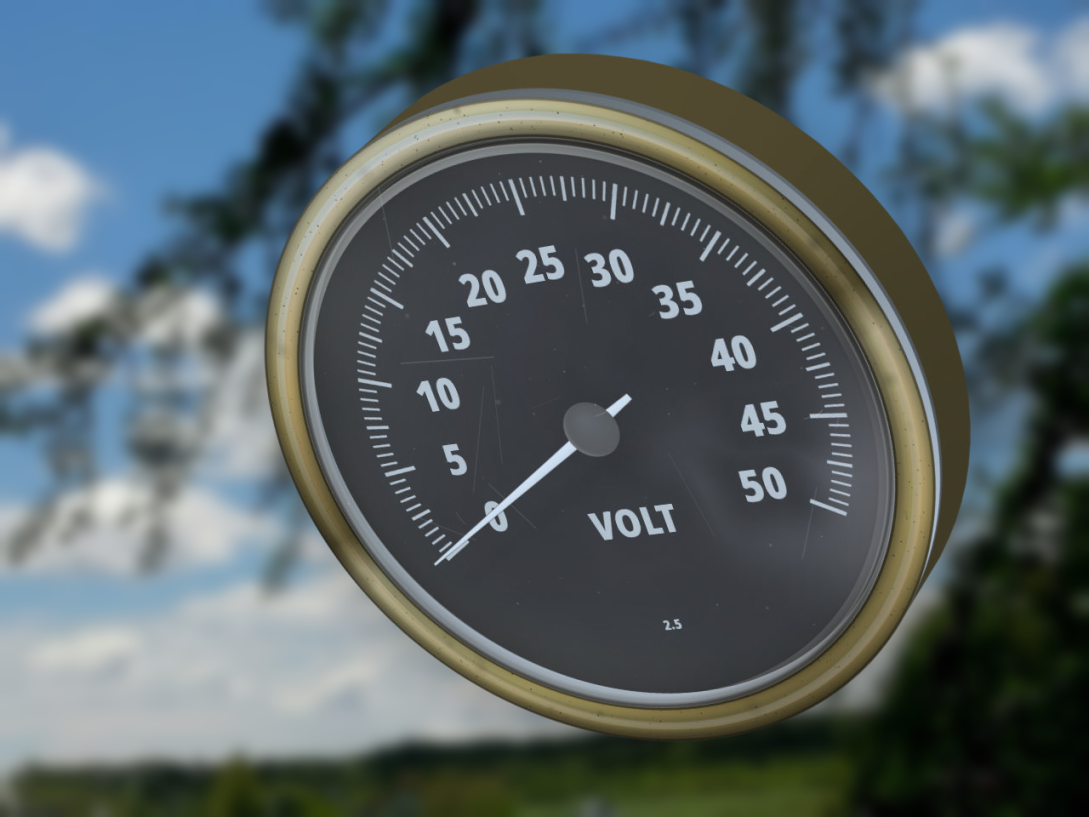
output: 0.25 V
